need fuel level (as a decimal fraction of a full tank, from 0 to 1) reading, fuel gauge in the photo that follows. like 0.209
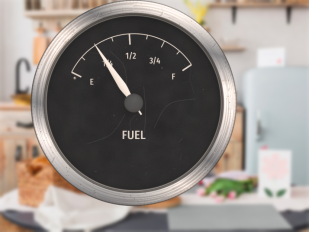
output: 0.25
